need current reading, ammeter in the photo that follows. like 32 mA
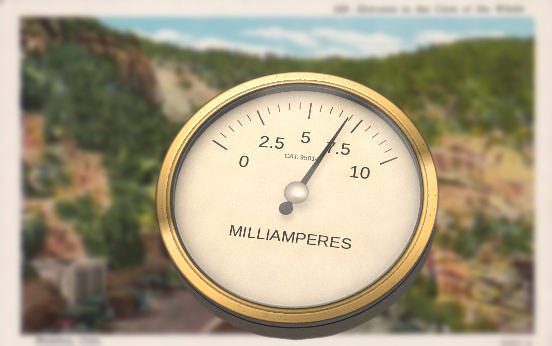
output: 7 mA
